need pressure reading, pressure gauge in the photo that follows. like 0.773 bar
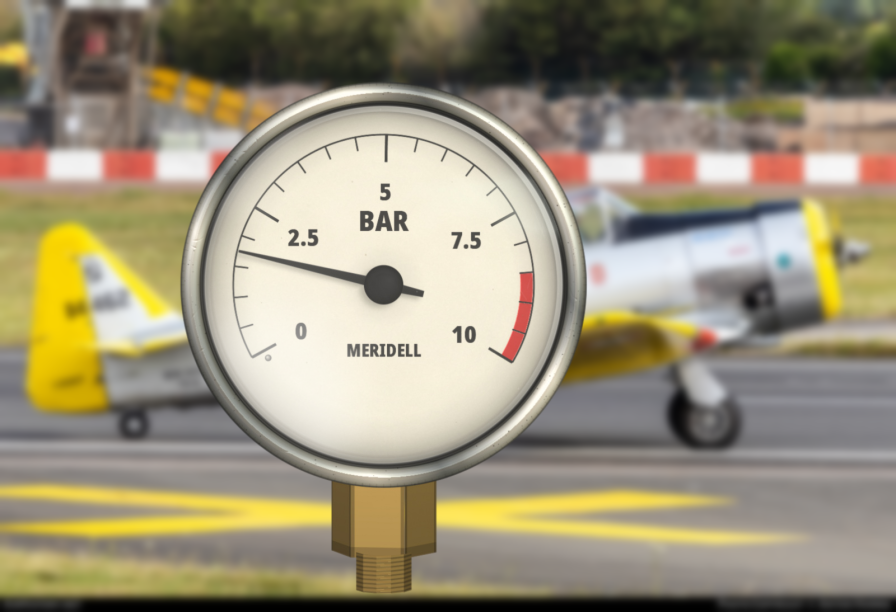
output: 1.75 bar
